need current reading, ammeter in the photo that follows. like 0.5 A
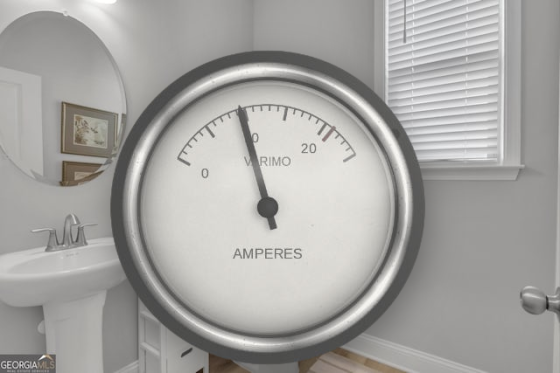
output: 9.5 A
